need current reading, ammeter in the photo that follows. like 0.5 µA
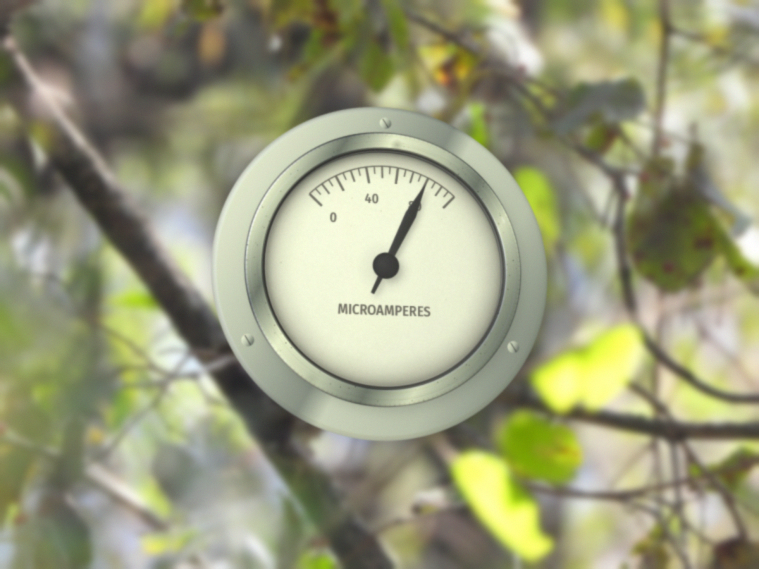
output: 80 µA
